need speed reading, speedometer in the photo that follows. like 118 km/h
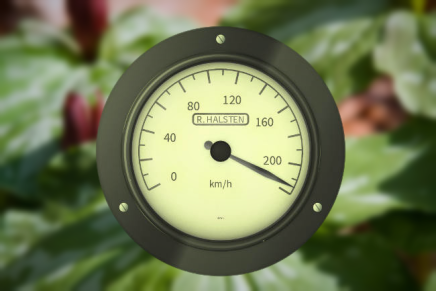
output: 215 km/h
